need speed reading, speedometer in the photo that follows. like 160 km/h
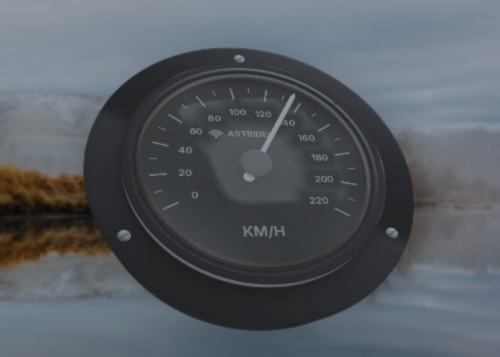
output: 135 km/h
